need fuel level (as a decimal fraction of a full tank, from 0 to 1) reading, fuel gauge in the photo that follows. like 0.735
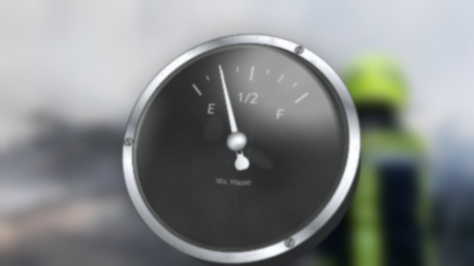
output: 0.25
